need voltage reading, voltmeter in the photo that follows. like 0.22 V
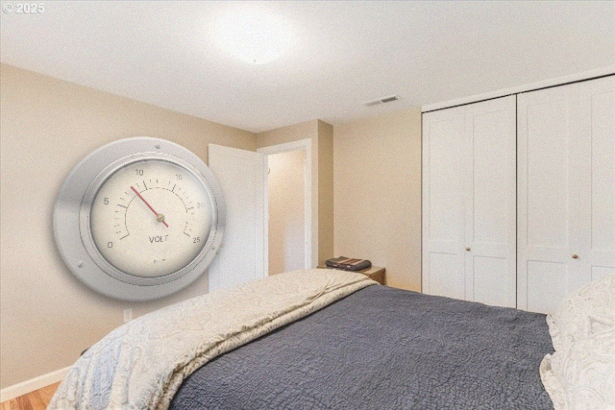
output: 8 V
